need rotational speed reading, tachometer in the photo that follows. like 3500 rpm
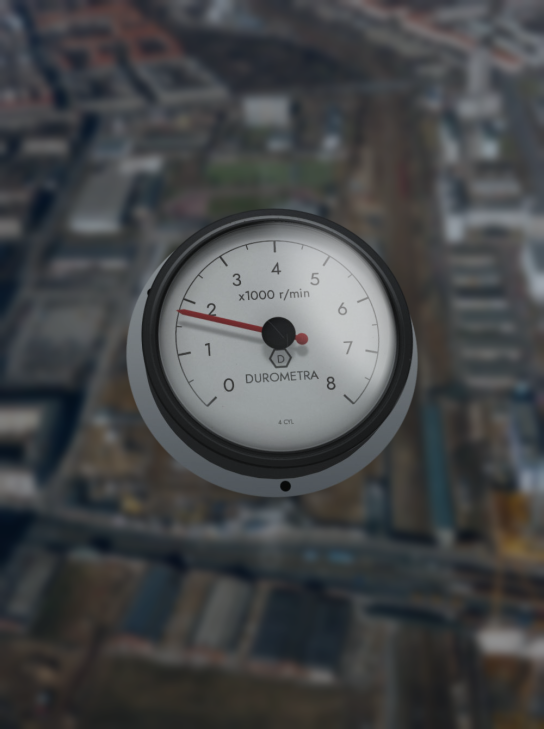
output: 1750 rpm
